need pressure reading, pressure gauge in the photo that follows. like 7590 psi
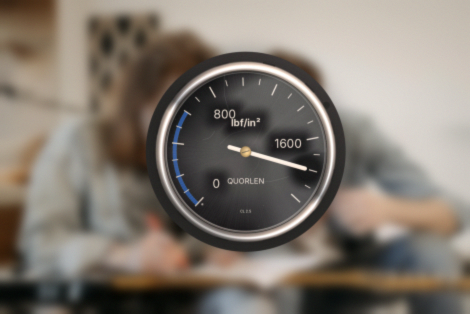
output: 1800 psi
